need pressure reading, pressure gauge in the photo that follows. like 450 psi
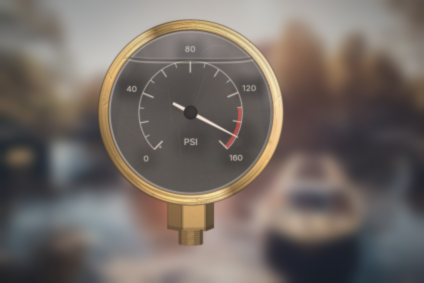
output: 150 psi
